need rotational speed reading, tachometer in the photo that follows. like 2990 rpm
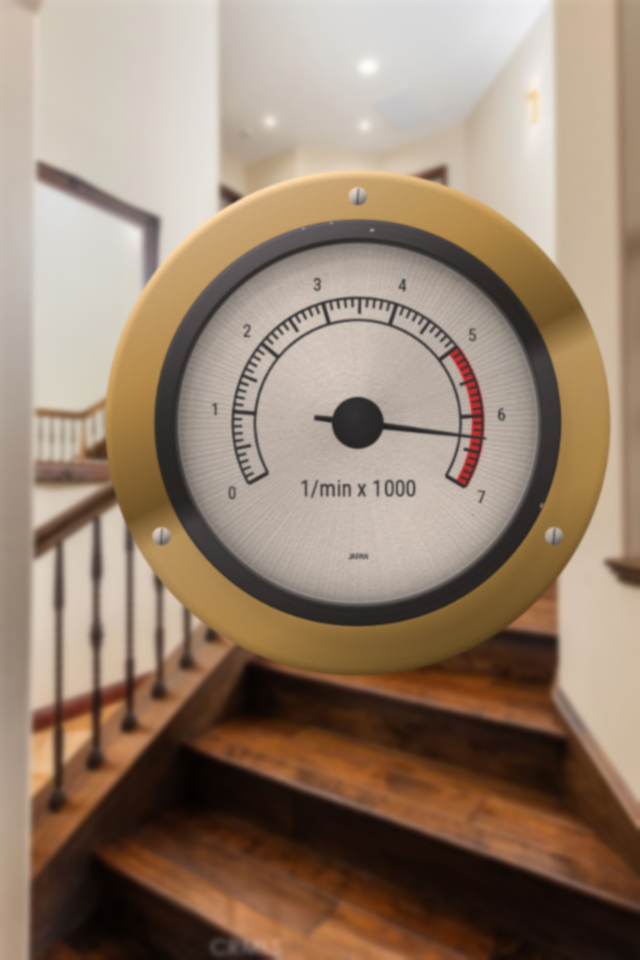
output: 6300 rpm
